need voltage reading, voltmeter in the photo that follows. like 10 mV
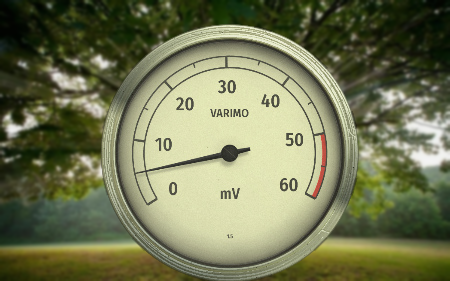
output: 5 mV
